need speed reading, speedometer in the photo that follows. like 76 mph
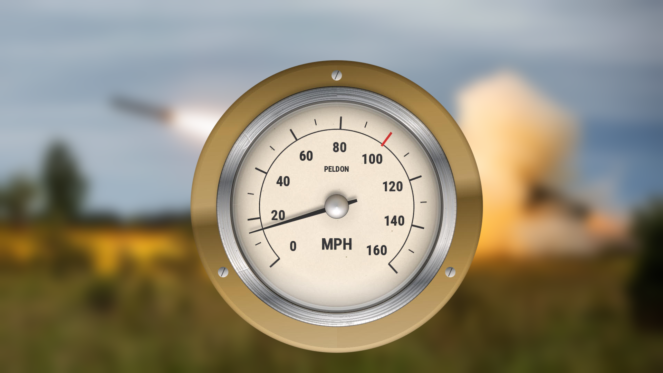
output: 15 mph
